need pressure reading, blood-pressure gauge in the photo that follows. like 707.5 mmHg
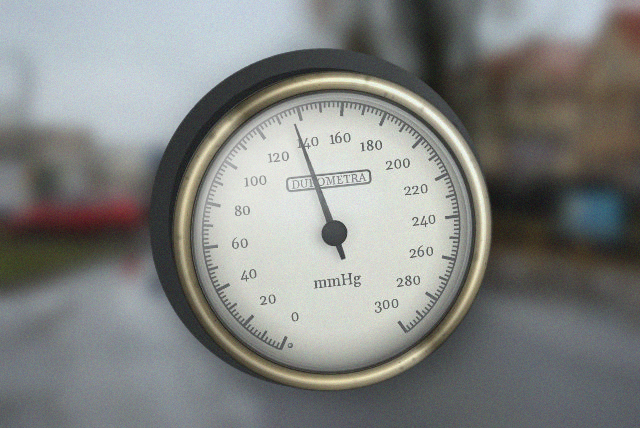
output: 136 mmHg
